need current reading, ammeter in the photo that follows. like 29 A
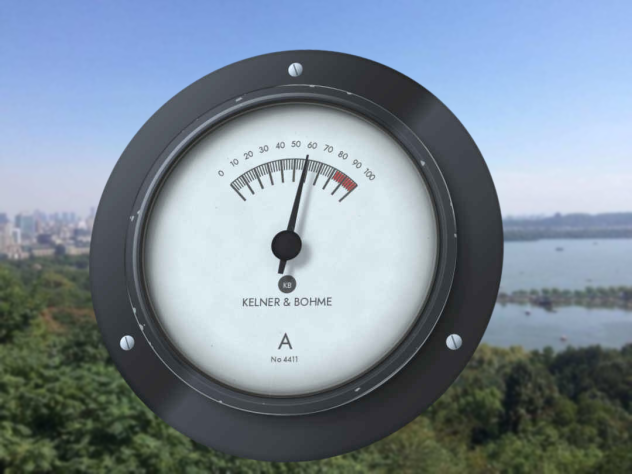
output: 60 A
